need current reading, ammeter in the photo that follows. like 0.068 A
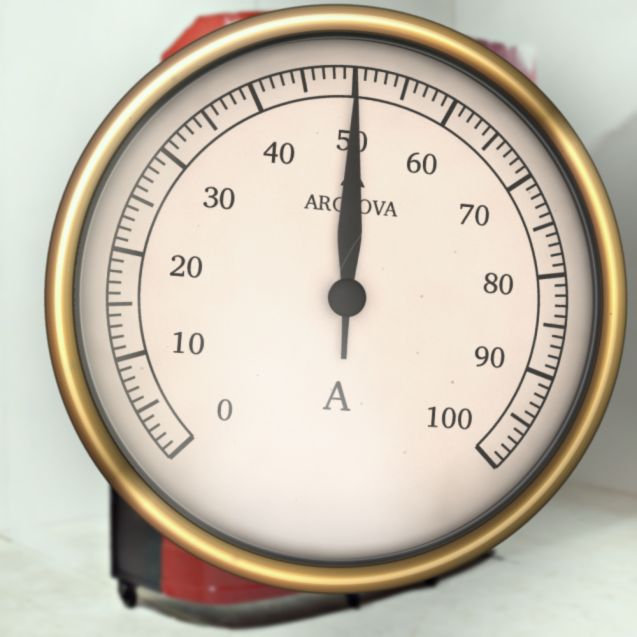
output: 50 A
